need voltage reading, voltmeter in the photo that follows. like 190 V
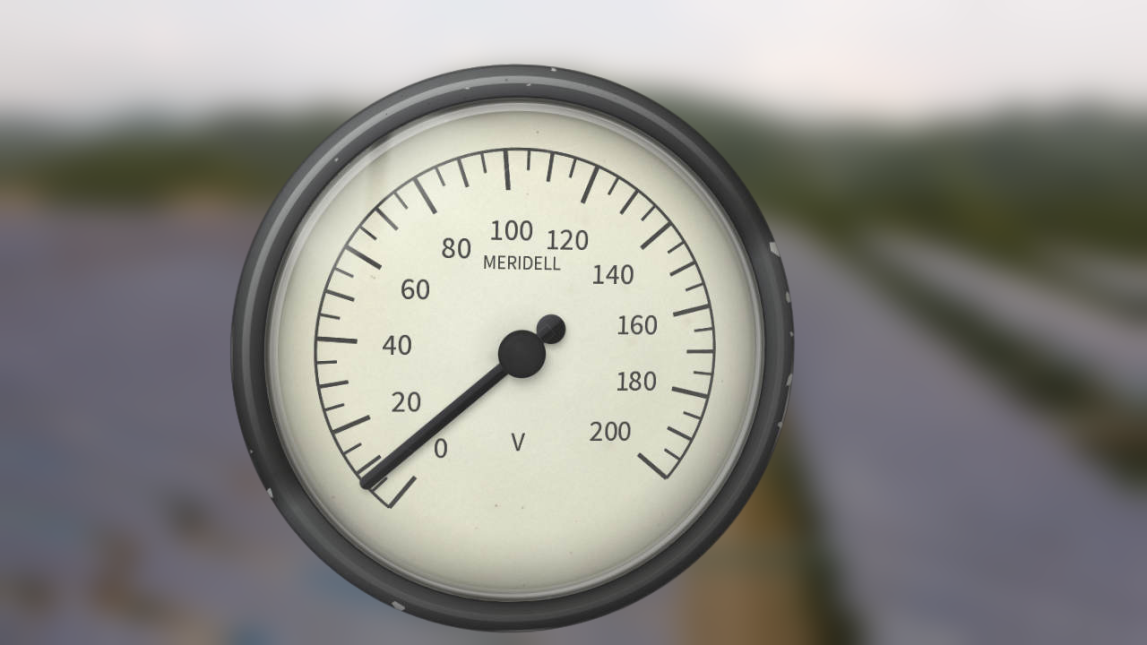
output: 7.5 V
